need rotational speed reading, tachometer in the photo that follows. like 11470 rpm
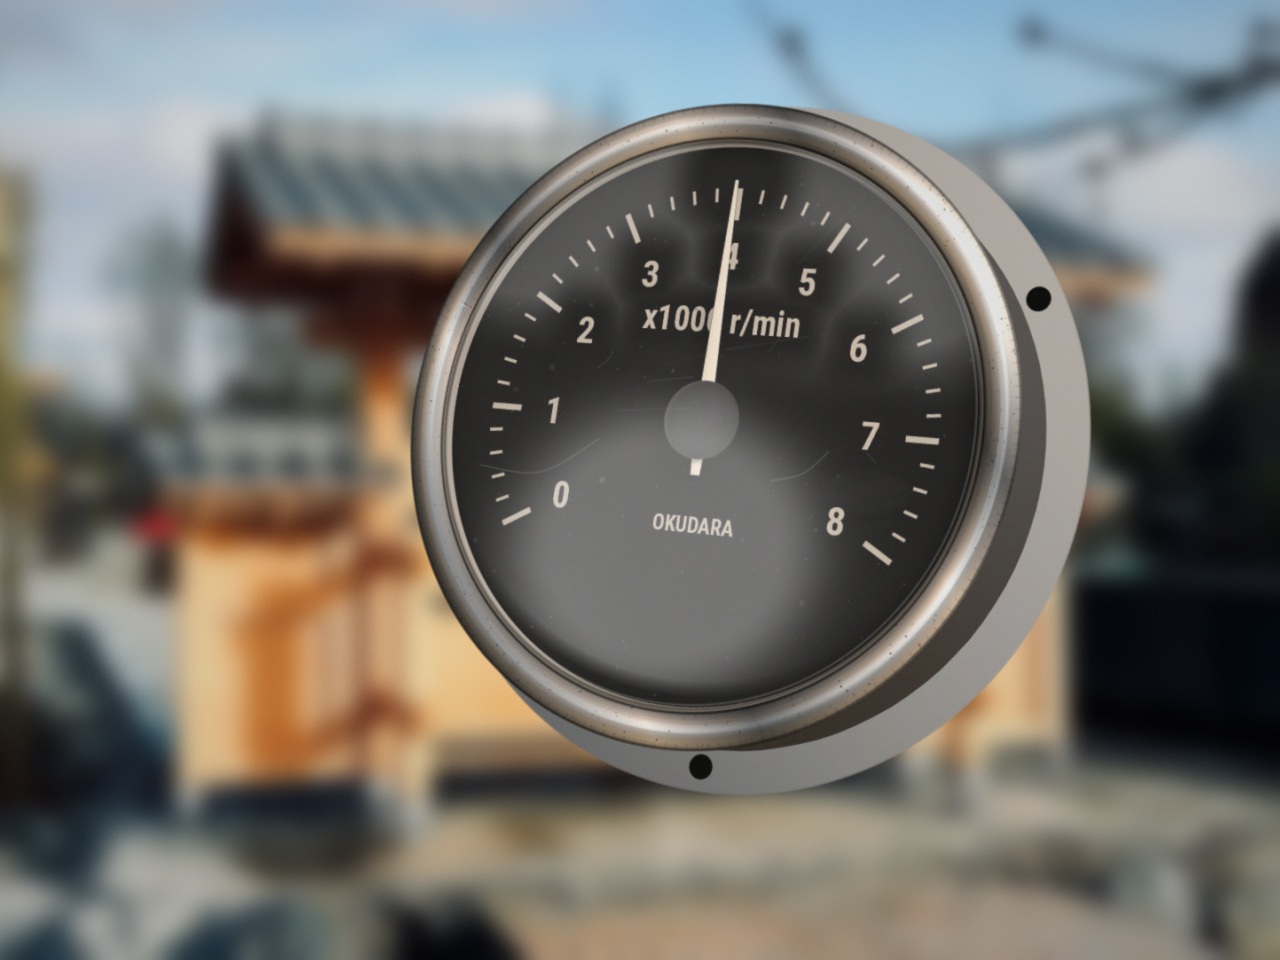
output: 4000 rpm
